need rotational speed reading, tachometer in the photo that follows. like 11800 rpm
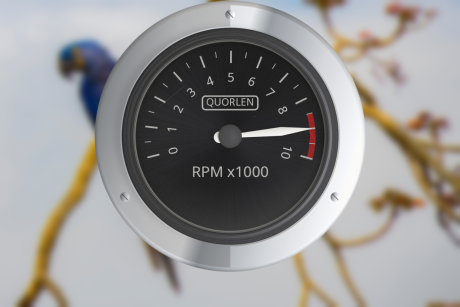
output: 9000 rpm
